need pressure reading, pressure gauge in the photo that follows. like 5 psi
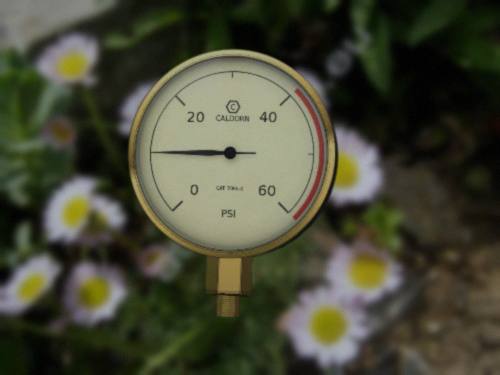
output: 10 psi
